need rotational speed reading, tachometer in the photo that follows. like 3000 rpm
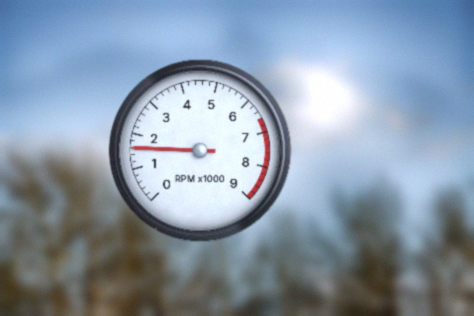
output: 1600 rpm
